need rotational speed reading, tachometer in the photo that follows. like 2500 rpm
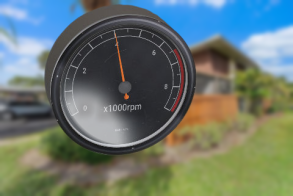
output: 4000 rpm
